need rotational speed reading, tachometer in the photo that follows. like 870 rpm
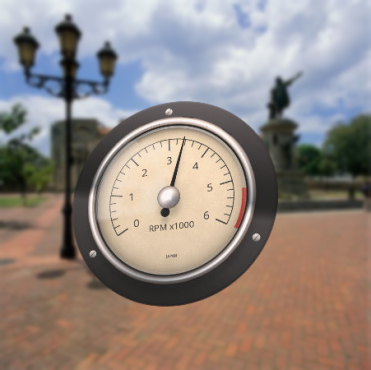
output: 3400 rpm
